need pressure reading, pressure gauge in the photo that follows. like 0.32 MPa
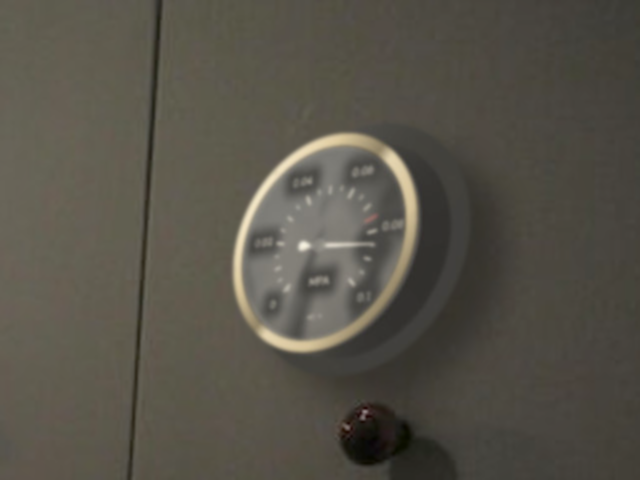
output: 0.085 MPa
